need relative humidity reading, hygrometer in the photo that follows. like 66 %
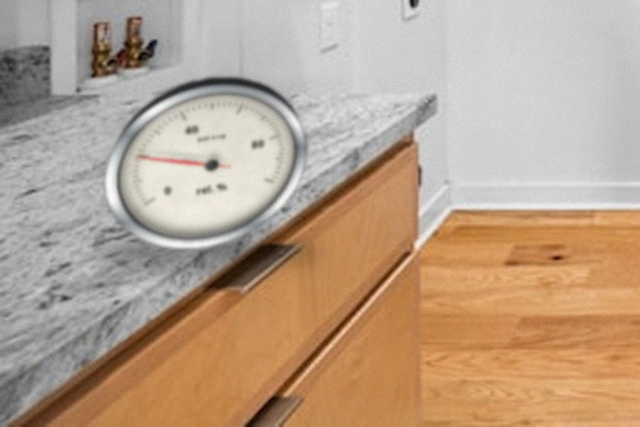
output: 20 %
